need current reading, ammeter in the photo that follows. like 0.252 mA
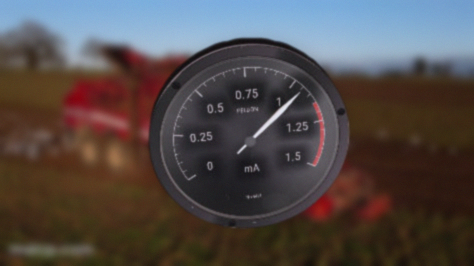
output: 1.05 mA
